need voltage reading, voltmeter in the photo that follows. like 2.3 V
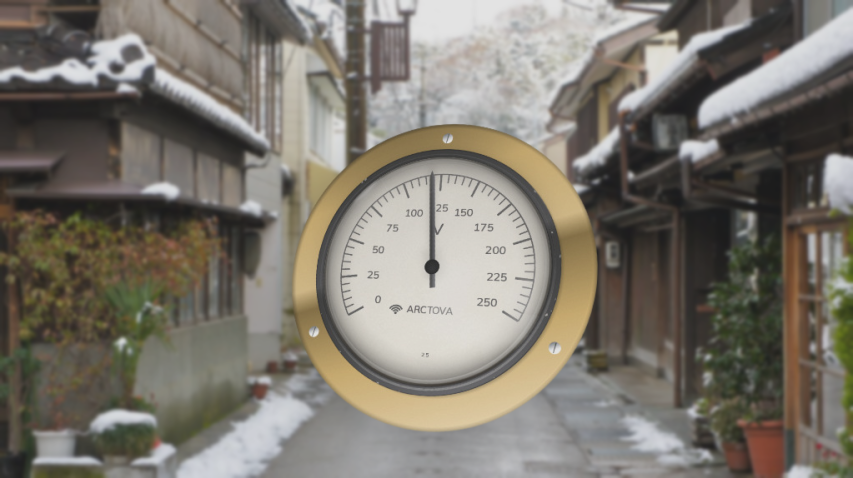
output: 120 V
